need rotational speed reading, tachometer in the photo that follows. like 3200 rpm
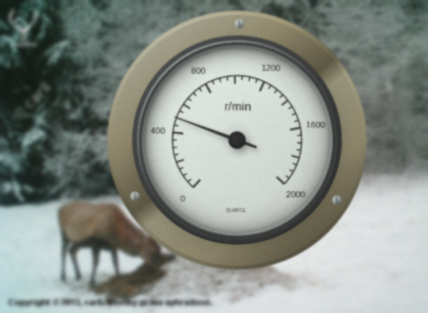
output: 500 rpm
